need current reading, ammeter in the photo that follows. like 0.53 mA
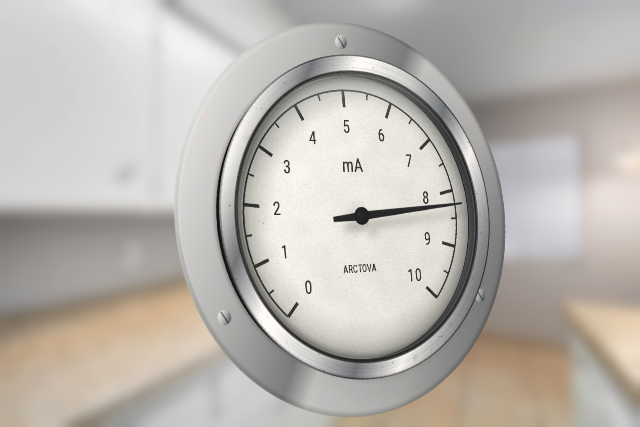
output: 8.25 mA
